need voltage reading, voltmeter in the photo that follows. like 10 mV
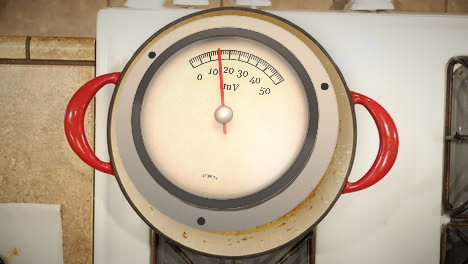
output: 15 mV
